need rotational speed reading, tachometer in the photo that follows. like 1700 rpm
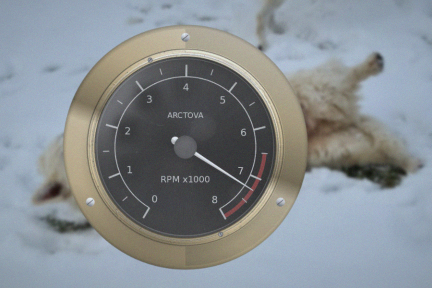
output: 7250 rpm
